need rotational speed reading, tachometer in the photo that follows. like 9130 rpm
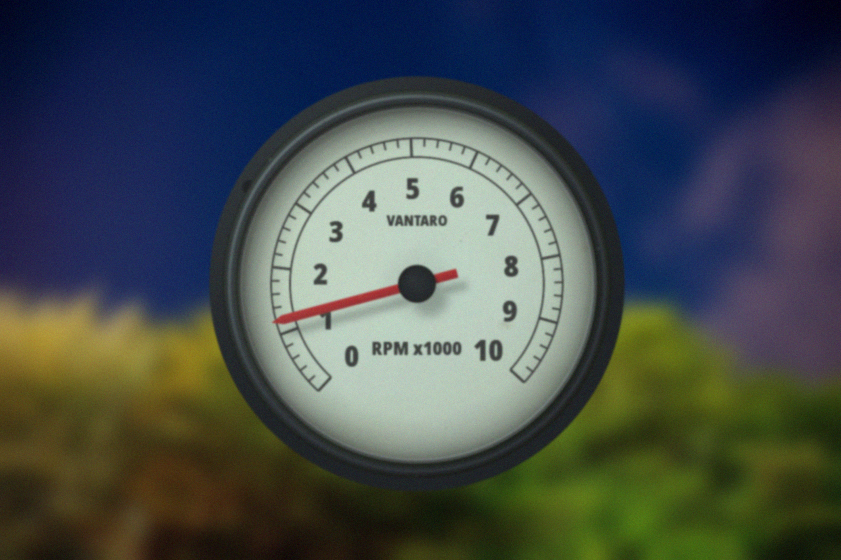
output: 1200 rpm
